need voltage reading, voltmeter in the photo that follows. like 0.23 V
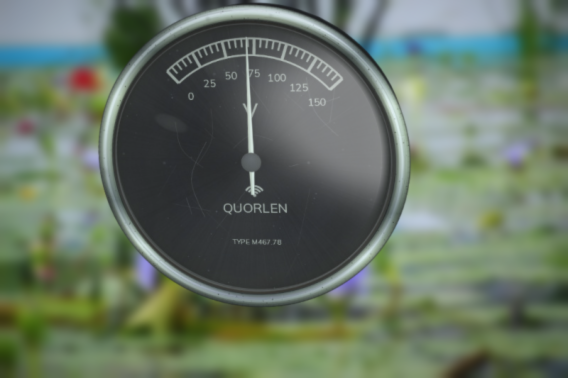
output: 70 V
